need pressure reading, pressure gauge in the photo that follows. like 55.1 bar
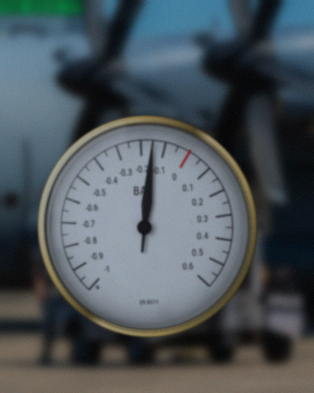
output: -0.15 bar
